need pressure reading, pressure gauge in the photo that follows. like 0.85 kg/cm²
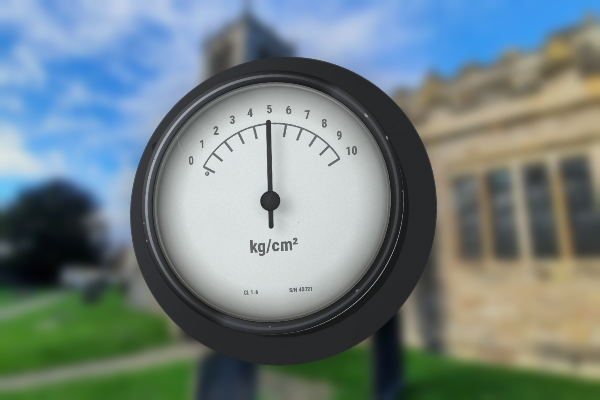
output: 5 kg/cm²
